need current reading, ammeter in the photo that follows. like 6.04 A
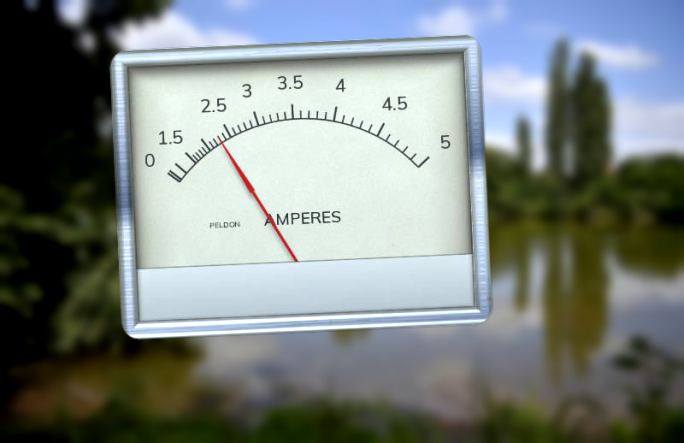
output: 2.3 A
